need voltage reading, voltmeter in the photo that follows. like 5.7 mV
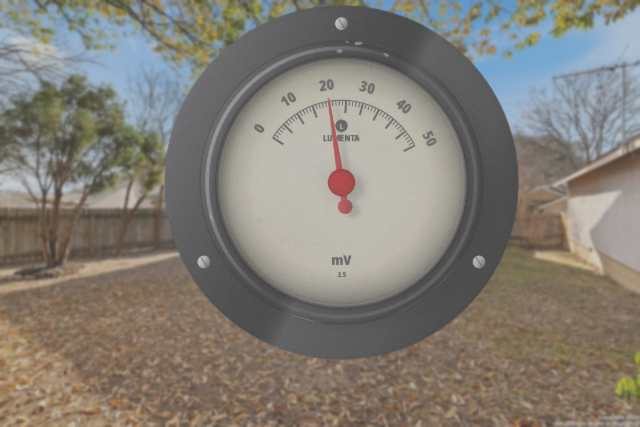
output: 20 mV
